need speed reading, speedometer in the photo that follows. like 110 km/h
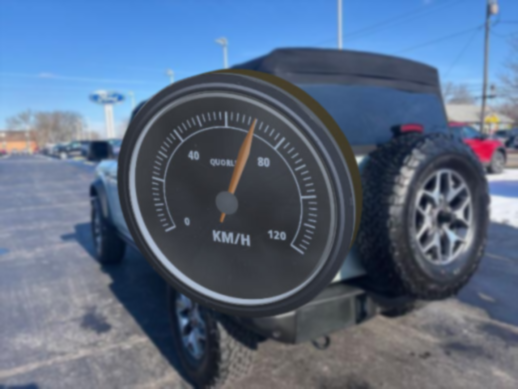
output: 70 km/h
